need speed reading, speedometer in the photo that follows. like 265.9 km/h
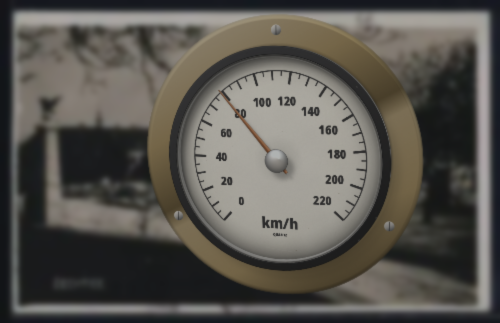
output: 80 km/h
